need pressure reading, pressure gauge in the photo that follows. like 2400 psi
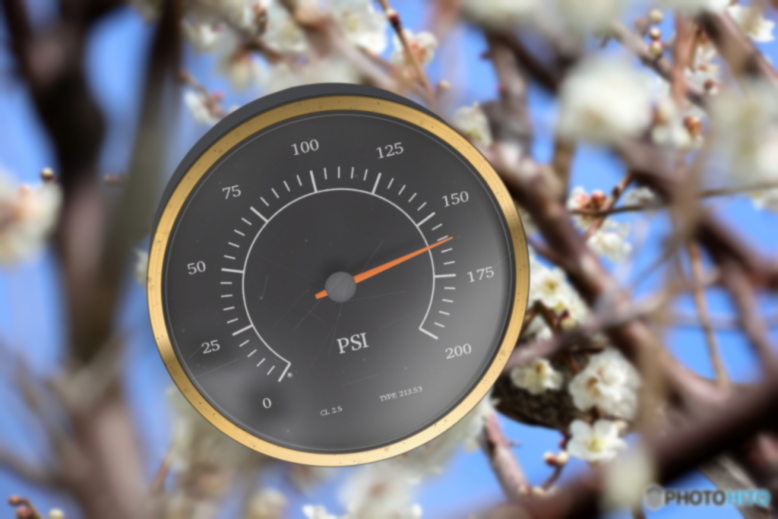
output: 160 psi
